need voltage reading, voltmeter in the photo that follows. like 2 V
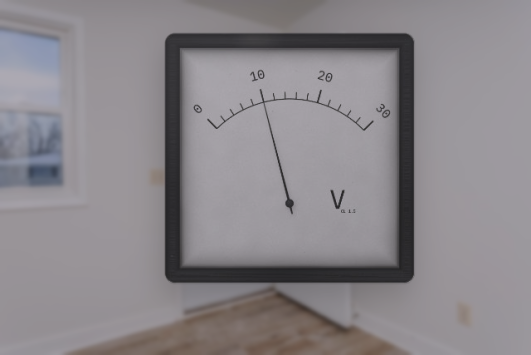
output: 10 V
